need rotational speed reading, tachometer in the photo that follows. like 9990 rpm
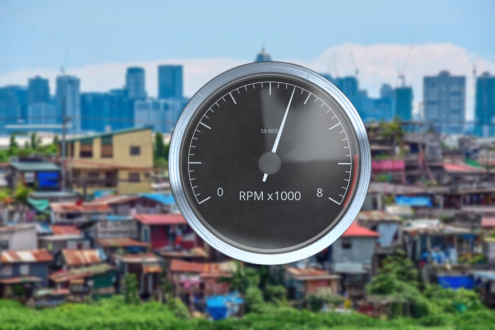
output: 4600 rpm
